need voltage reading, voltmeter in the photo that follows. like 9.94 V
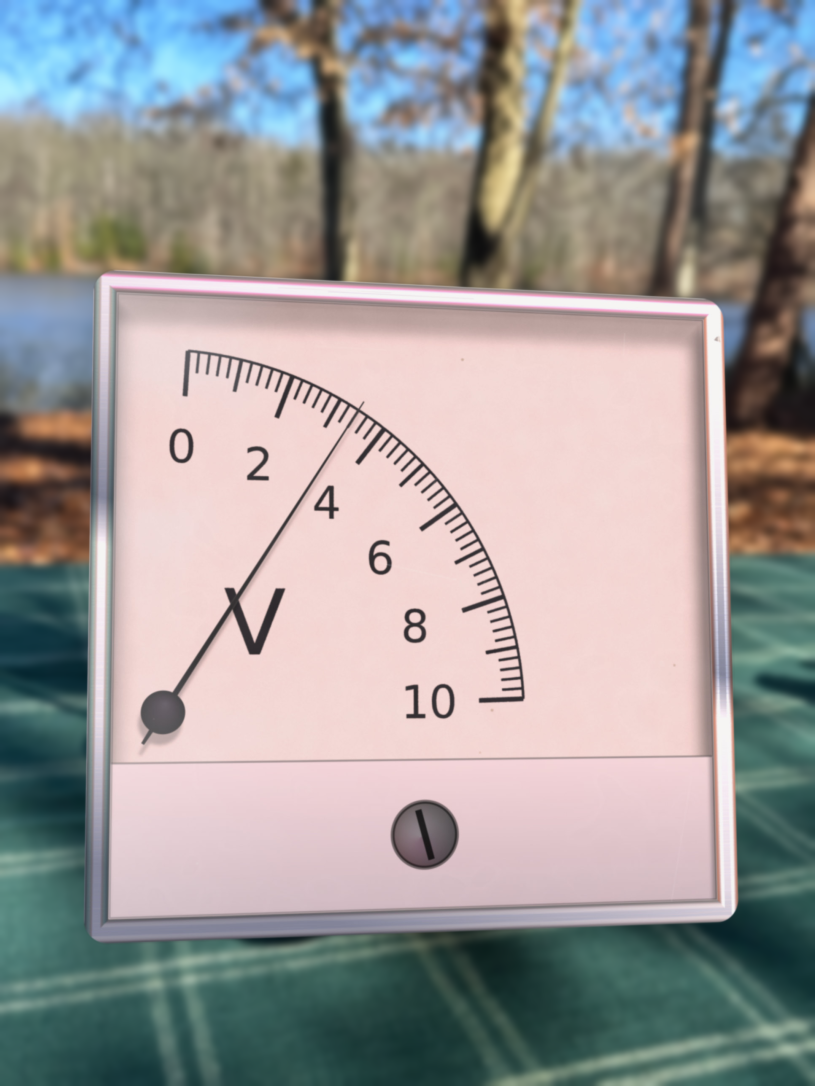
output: 3.4 V
